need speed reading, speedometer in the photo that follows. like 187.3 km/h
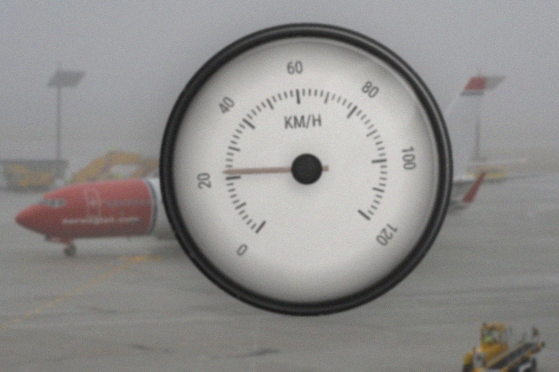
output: 22 km/h
